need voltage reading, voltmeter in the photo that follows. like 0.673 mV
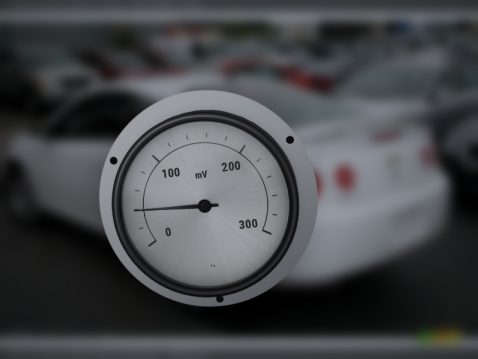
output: 40 mV
